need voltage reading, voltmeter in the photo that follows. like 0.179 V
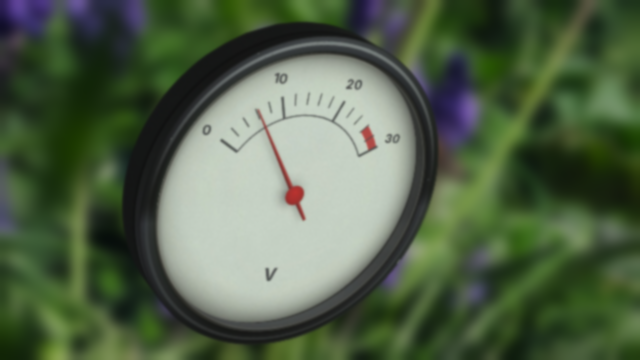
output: 6 V
